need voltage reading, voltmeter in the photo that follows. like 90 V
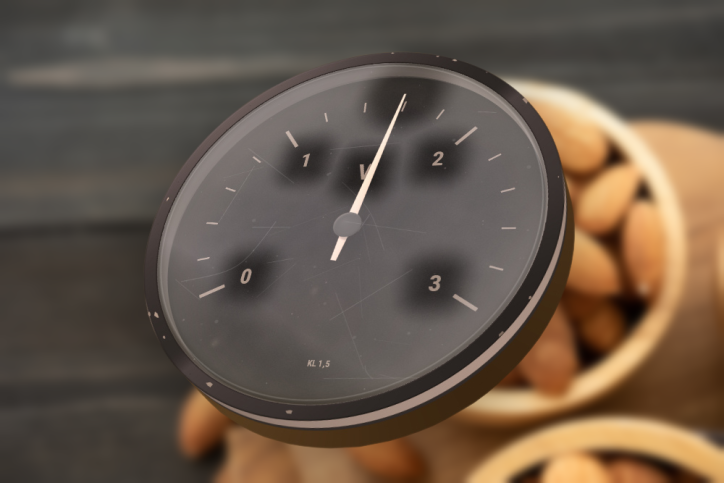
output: 1.6 V
